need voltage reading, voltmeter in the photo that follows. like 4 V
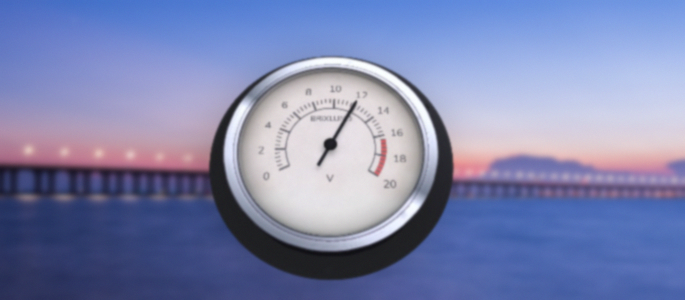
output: 12 V
